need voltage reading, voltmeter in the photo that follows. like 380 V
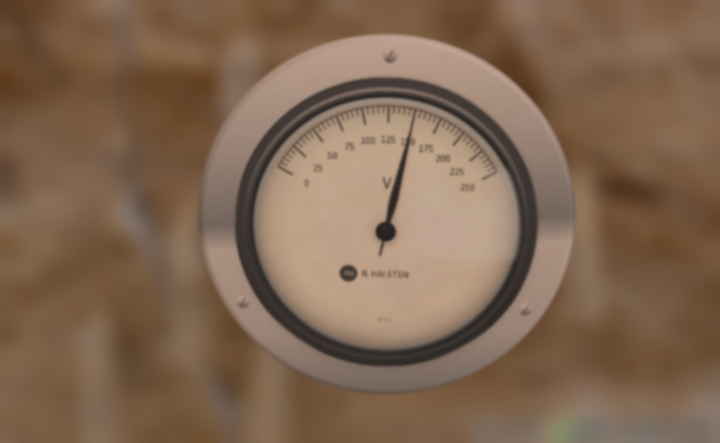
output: 150 V
